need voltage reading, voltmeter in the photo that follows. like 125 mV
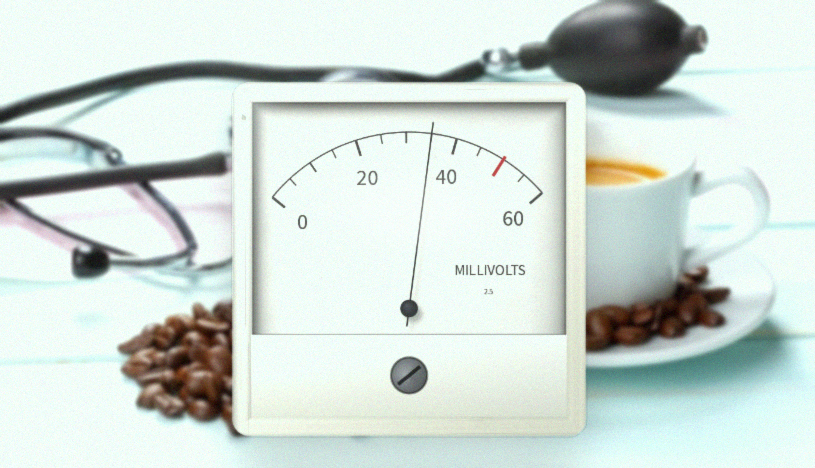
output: 35 mV
